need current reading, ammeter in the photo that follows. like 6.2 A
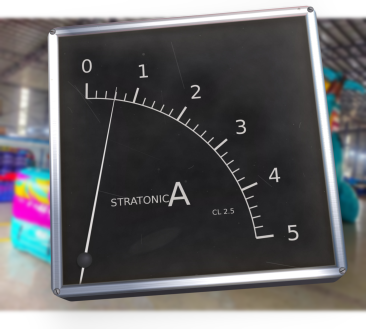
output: 0.6 A
